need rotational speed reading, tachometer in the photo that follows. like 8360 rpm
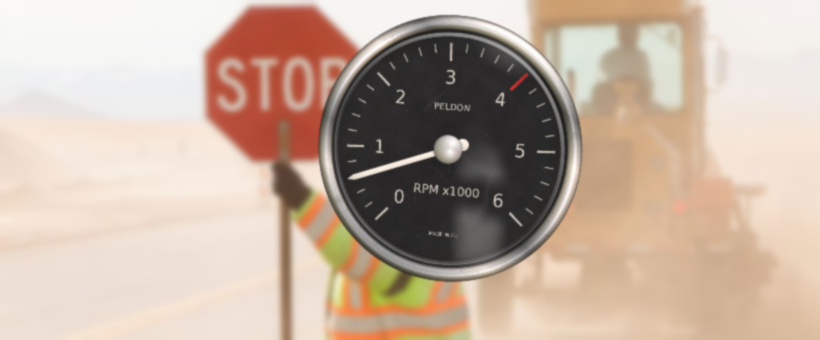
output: 600 rpm
